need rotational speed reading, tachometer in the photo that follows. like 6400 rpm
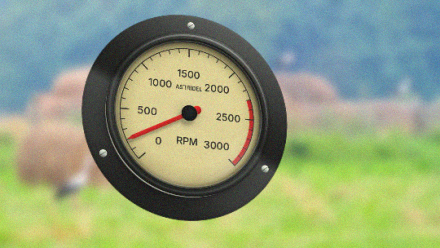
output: 200 rpm
